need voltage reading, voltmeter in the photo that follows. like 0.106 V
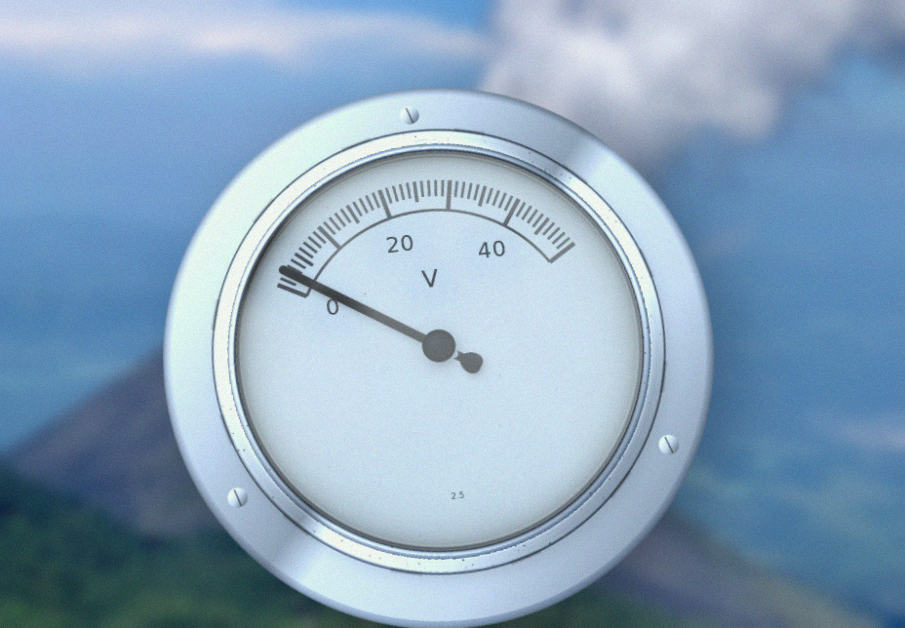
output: 2 V
